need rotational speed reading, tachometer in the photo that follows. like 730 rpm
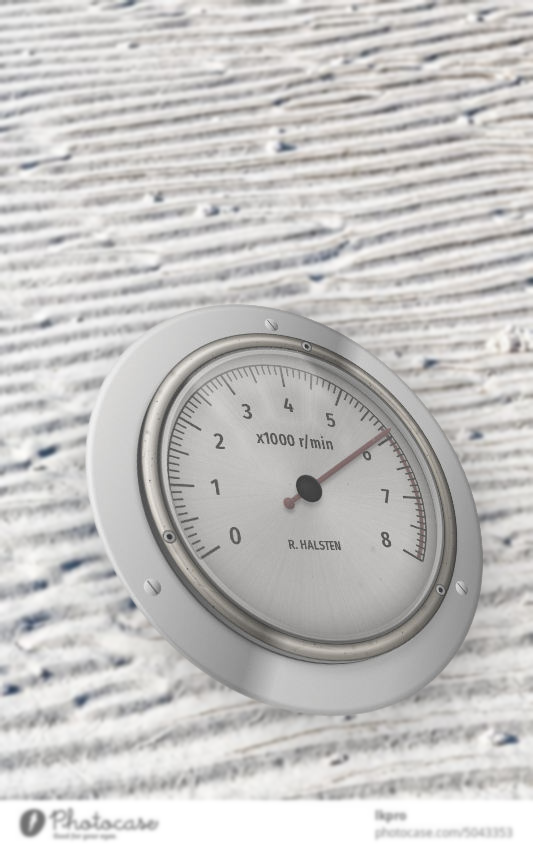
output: 5900 rpm
